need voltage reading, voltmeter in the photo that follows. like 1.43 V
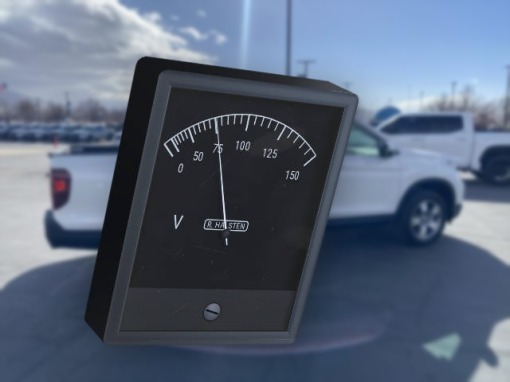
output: 75 V
